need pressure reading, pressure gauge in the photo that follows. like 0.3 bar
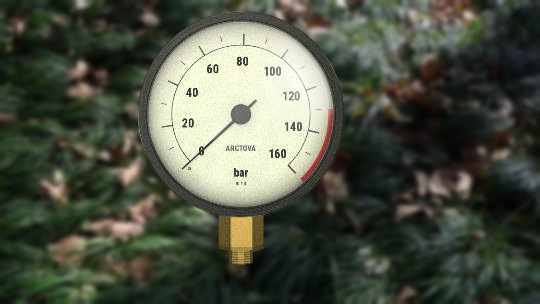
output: 0 bar
